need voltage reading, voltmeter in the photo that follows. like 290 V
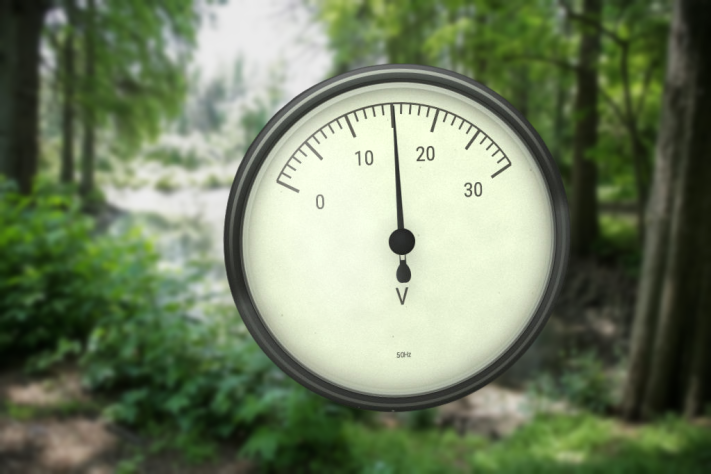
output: 15 V
